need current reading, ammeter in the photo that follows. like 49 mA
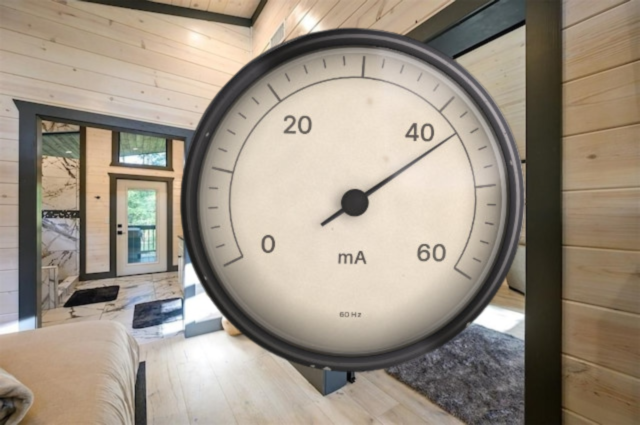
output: 43 mA
